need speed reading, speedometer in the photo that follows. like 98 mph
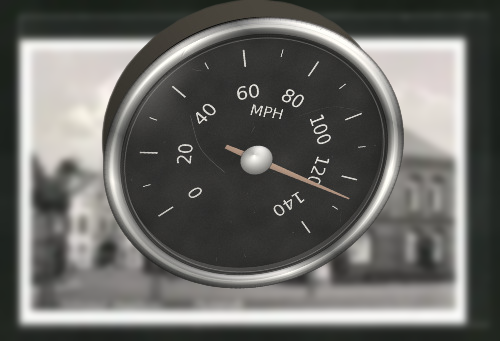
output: 125 mph
